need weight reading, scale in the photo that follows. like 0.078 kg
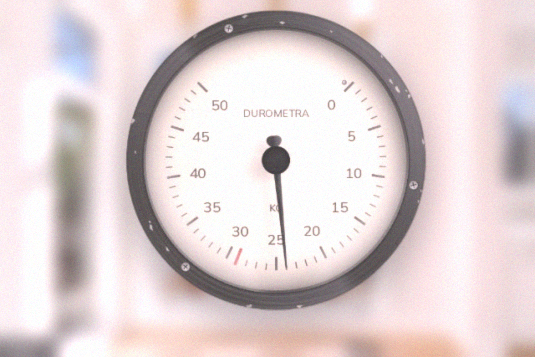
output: 24 kg
